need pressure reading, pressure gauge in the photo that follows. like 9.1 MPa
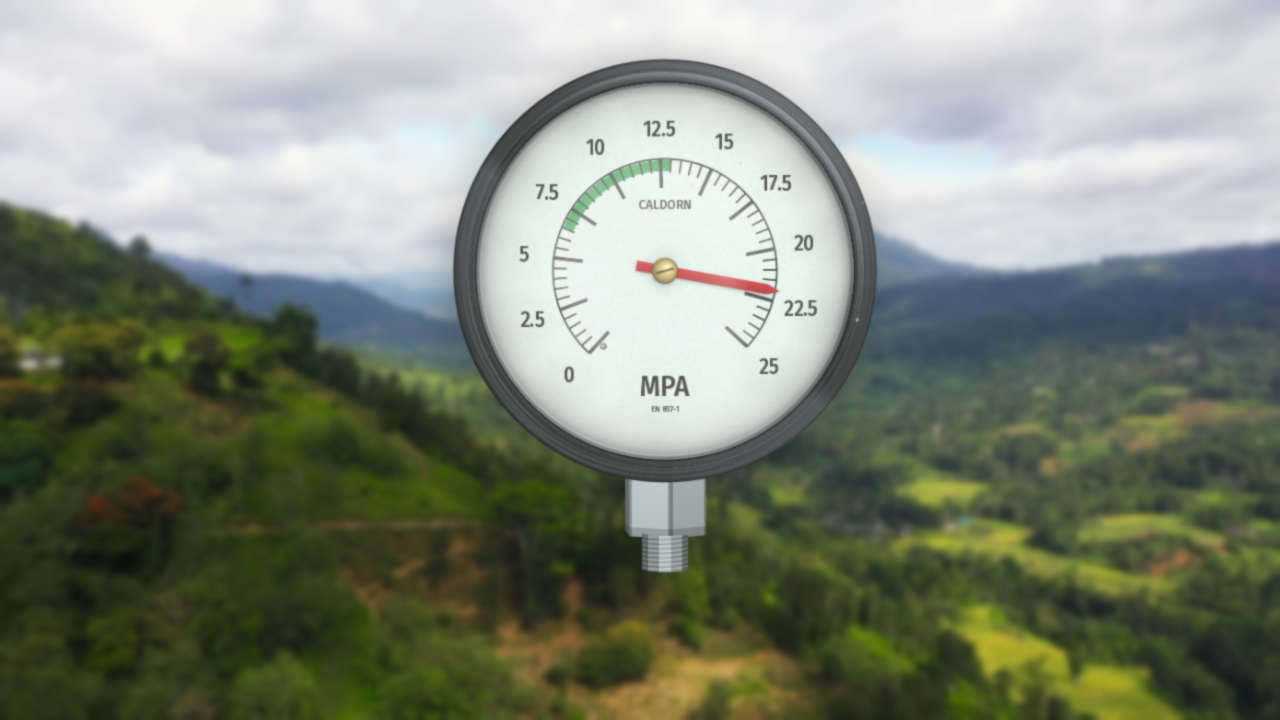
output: 22 MPa
